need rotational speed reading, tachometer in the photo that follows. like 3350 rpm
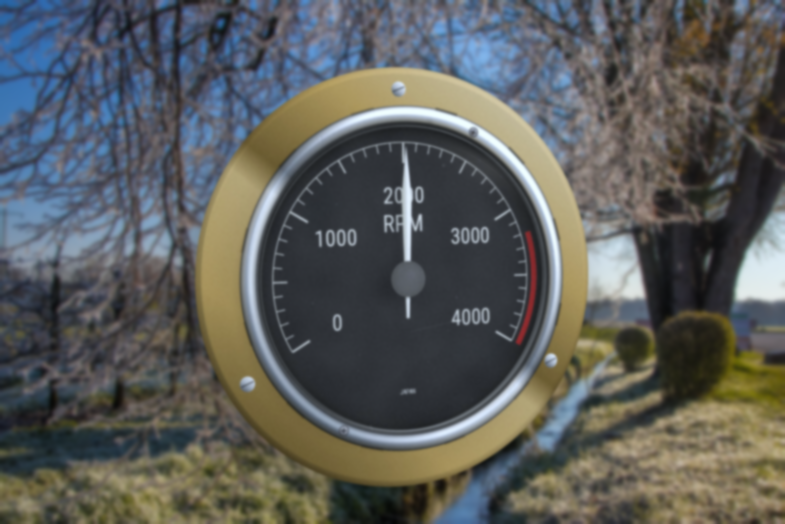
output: 2000 rpm
